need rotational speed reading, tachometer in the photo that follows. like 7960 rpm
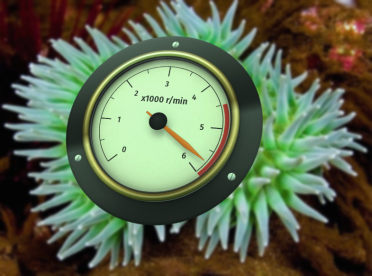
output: 5750 rpm
